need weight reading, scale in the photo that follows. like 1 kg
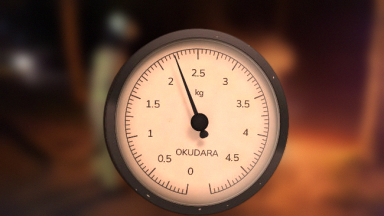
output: 2.2 kg
